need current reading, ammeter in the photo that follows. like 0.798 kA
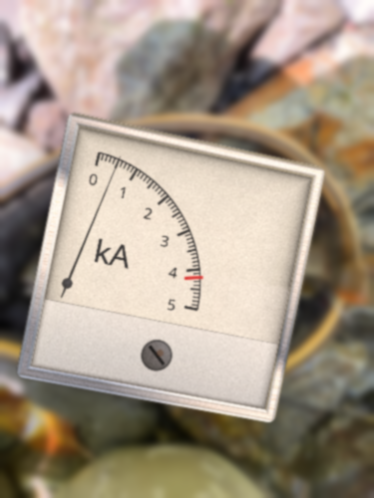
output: 0.5 kA
